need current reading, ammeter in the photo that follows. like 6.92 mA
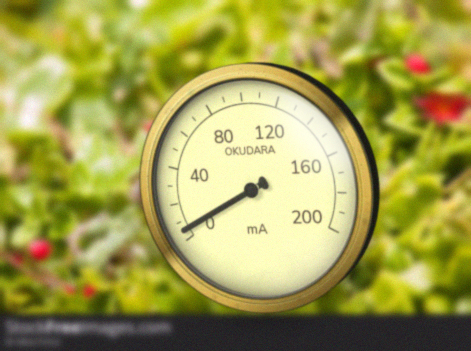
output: 5 mA
